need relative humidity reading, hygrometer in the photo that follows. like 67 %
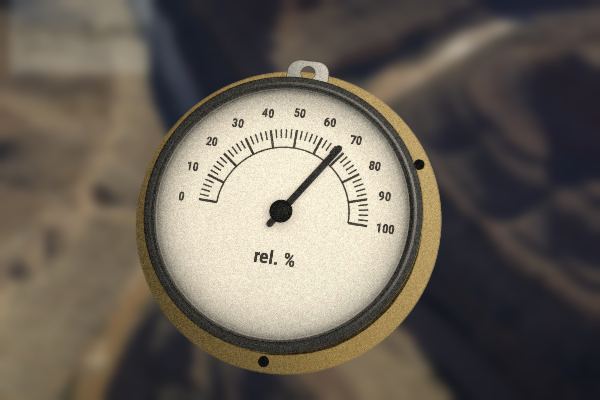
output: 68 %
